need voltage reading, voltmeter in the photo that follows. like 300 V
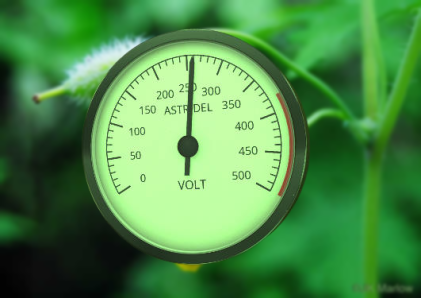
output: 260 V
